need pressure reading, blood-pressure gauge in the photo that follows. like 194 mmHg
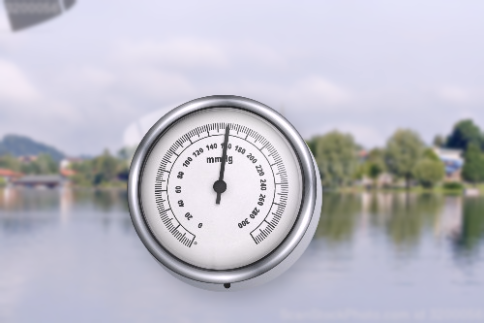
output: 160 mmHg
